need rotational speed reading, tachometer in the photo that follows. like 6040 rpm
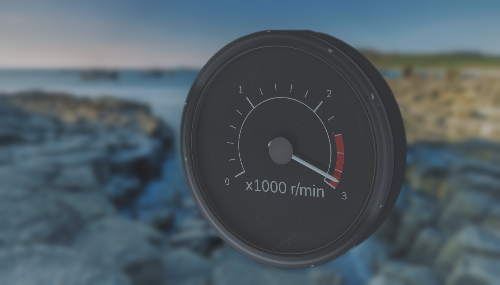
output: 2900 rpm
